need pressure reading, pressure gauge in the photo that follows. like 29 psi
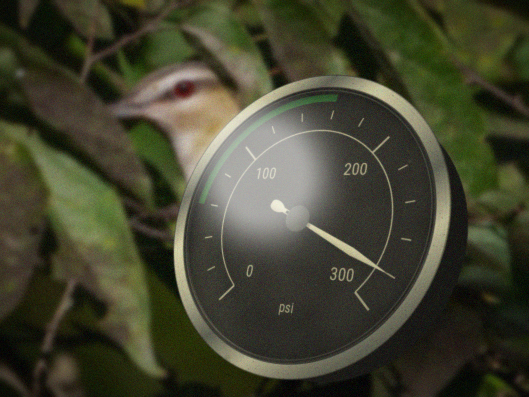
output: 280 psi
